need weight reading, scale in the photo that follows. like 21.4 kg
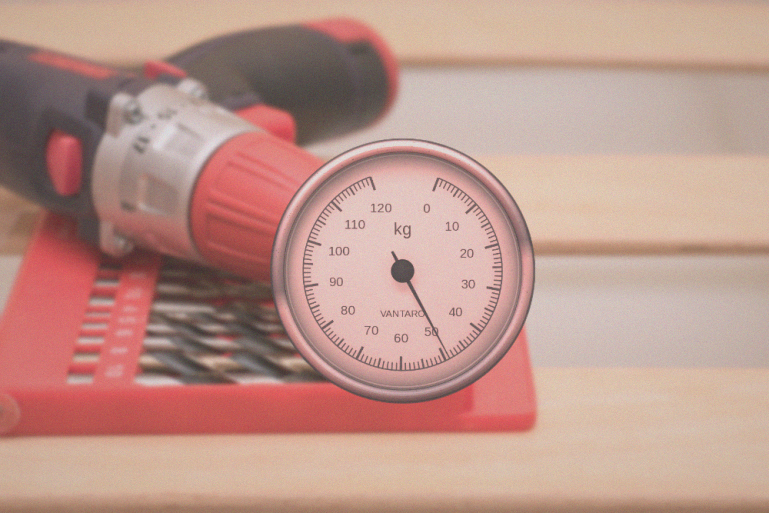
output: 49 kg
